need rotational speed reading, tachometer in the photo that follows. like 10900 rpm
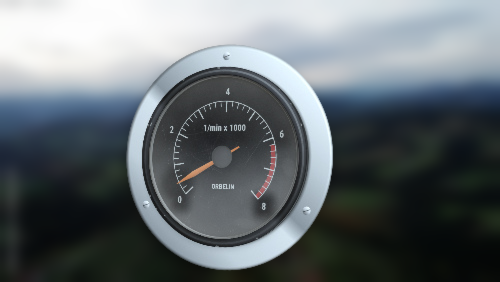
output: 400 rpm
